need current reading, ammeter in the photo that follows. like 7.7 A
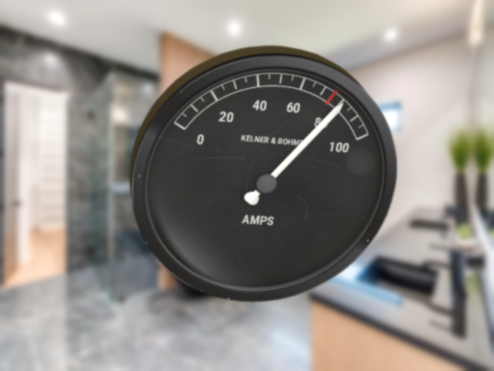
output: 80 A
